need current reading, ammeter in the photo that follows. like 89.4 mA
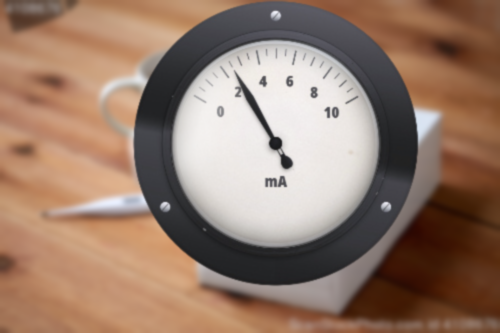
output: 2.5 mA
